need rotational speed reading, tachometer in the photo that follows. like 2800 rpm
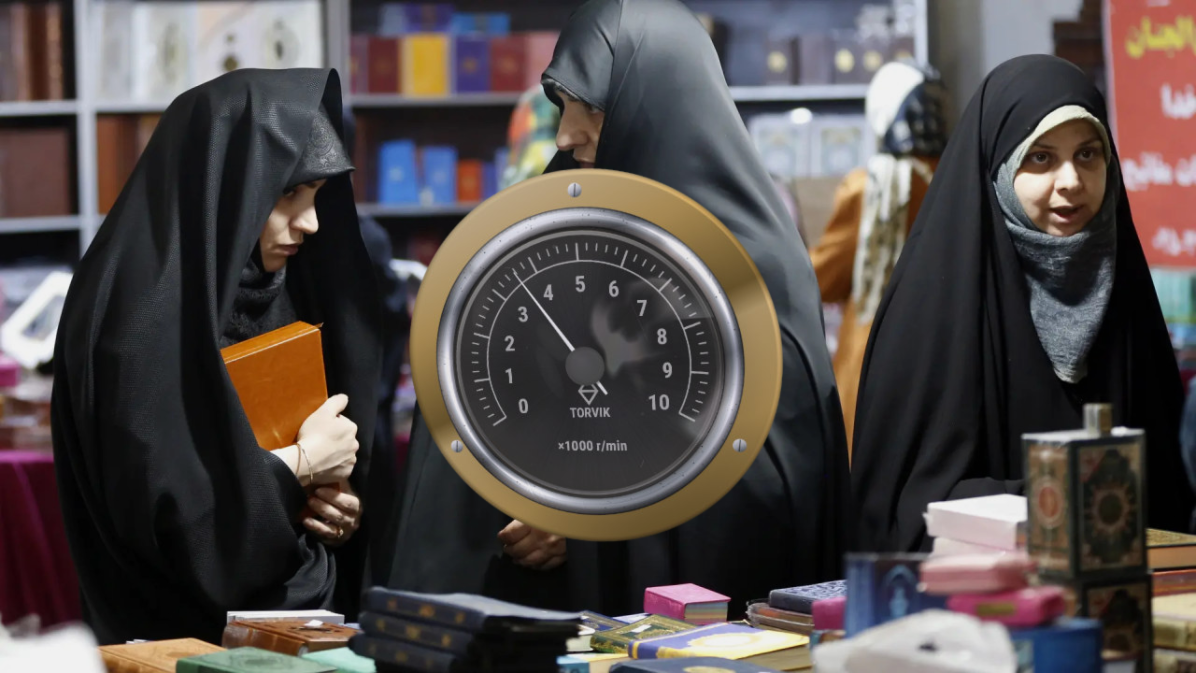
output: 3600 rpm
